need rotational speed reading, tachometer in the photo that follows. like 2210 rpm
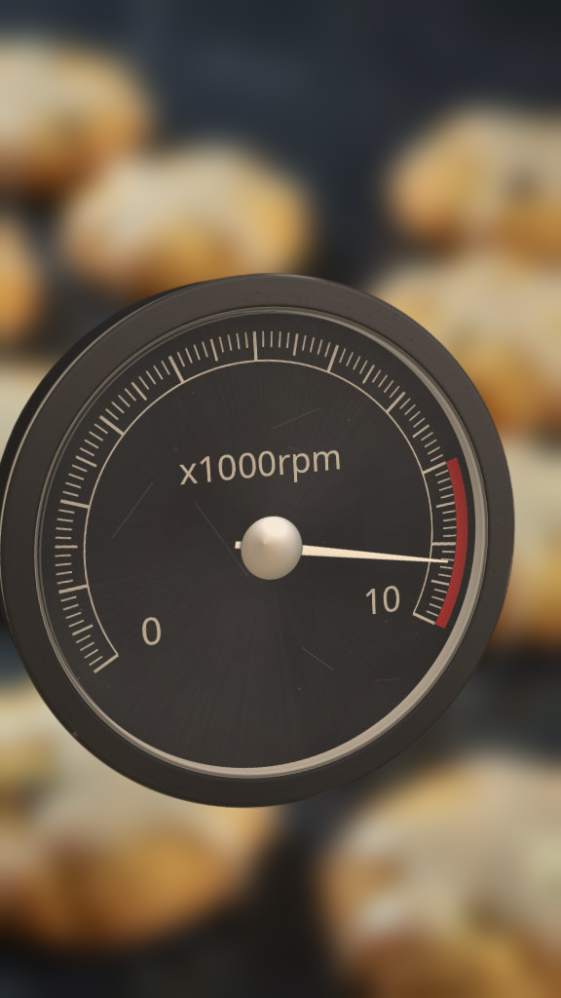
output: 9200 rpm
